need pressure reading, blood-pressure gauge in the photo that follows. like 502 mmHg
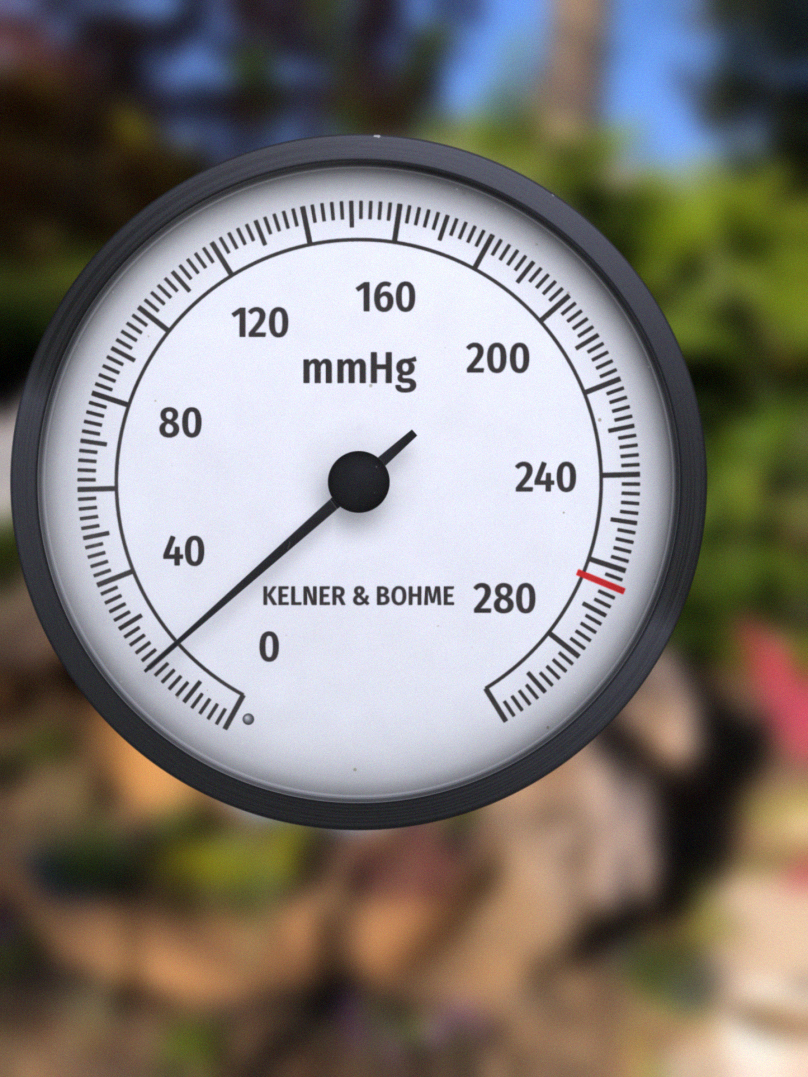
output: 20 mmHg
